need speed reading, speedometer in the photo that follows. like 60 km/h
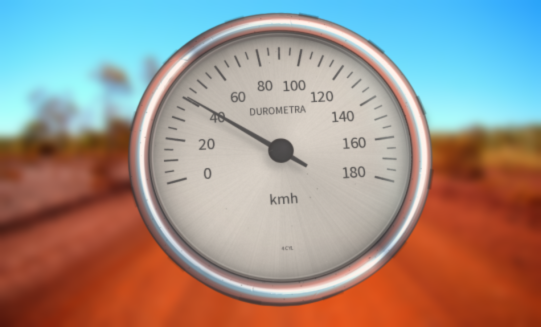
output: 40 km/h
